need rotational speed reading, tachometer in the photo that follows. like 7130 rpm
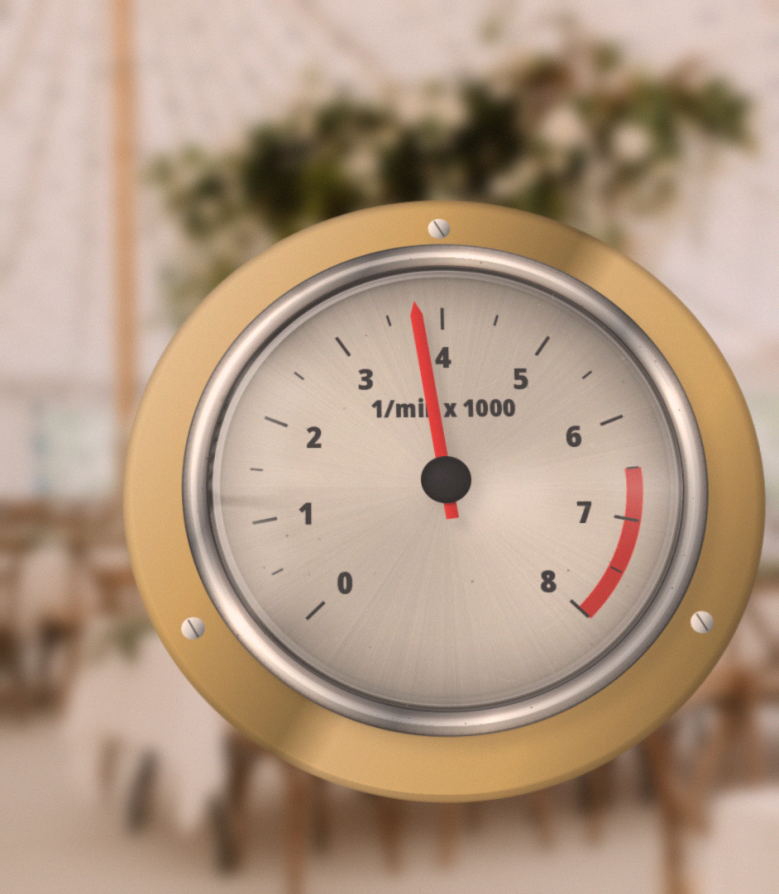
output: 3750 rpm
